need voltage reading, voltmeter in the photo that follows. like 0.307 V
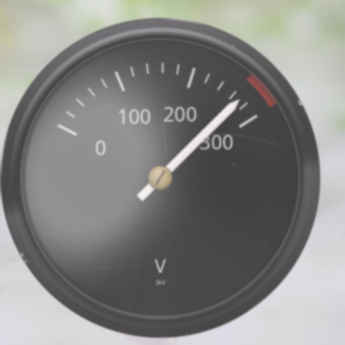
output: 270 V
